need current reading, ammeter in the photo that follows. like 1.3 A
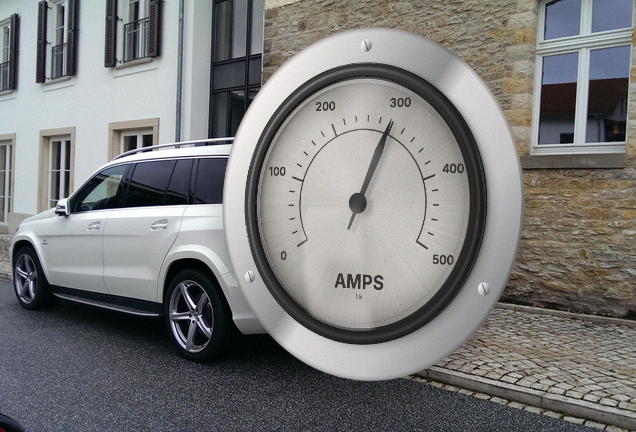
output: 300 A
